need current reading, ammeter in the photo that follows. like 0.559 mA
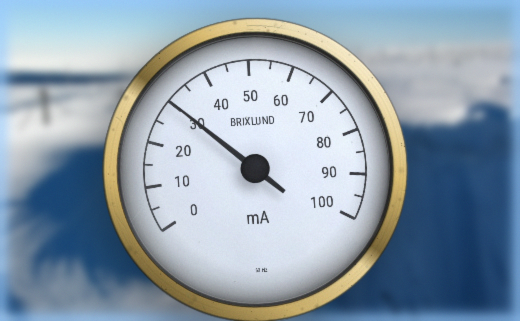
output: 30 mA
